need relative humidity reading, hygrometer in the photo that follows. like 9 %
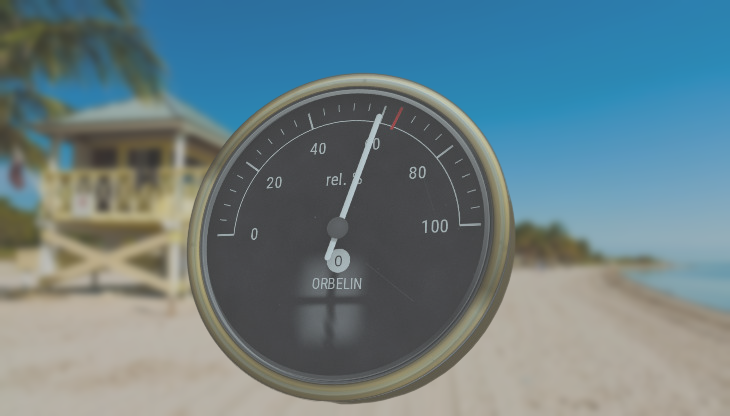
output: 60 %
